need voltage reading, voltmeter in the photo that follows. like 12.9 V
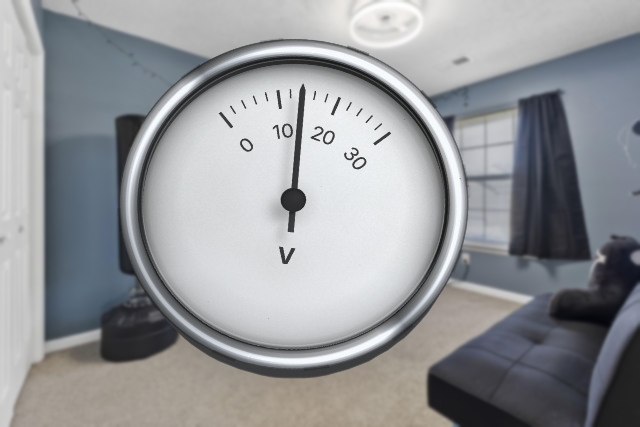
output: 14 V
